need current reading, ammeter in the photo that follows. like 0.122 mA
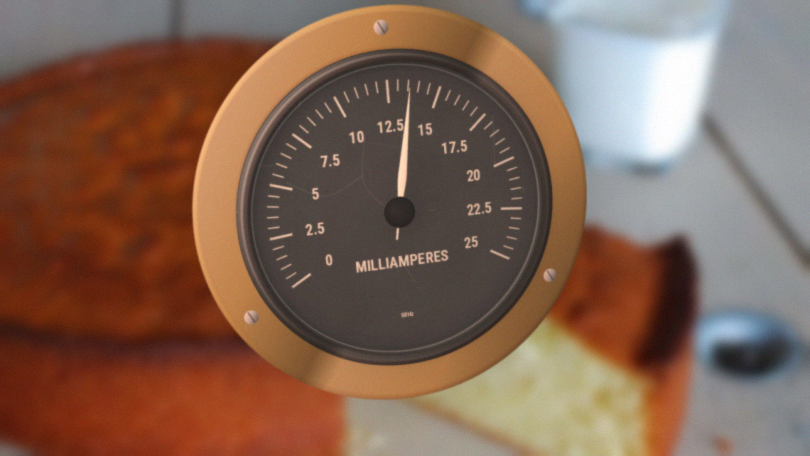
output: 13.5 mA
